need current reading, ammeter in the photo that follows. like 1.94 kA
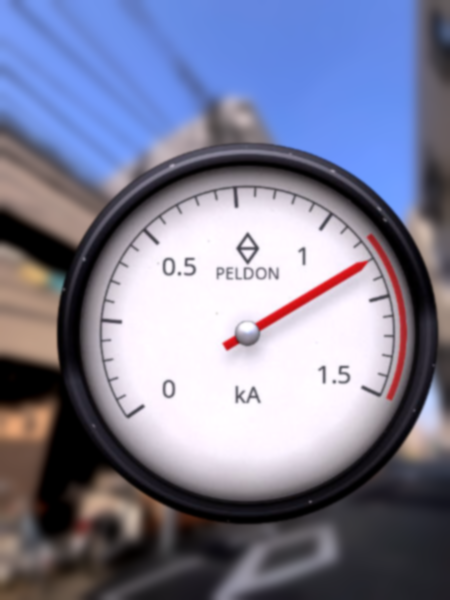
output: 1.15 kA
